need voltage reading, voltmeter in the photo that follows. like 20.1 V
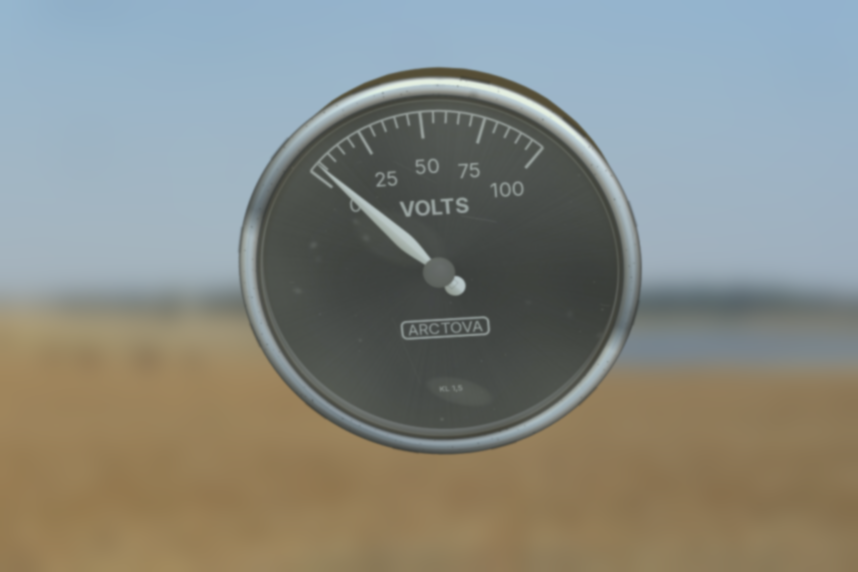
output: 5 V
